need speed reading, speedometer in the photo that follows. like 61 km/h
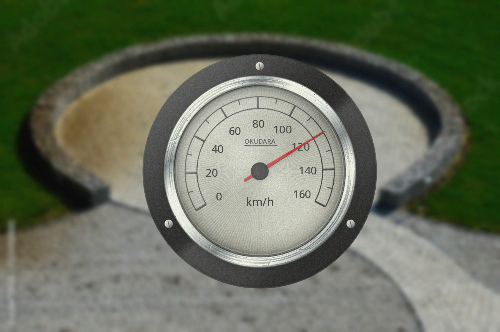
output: 120 km/h
